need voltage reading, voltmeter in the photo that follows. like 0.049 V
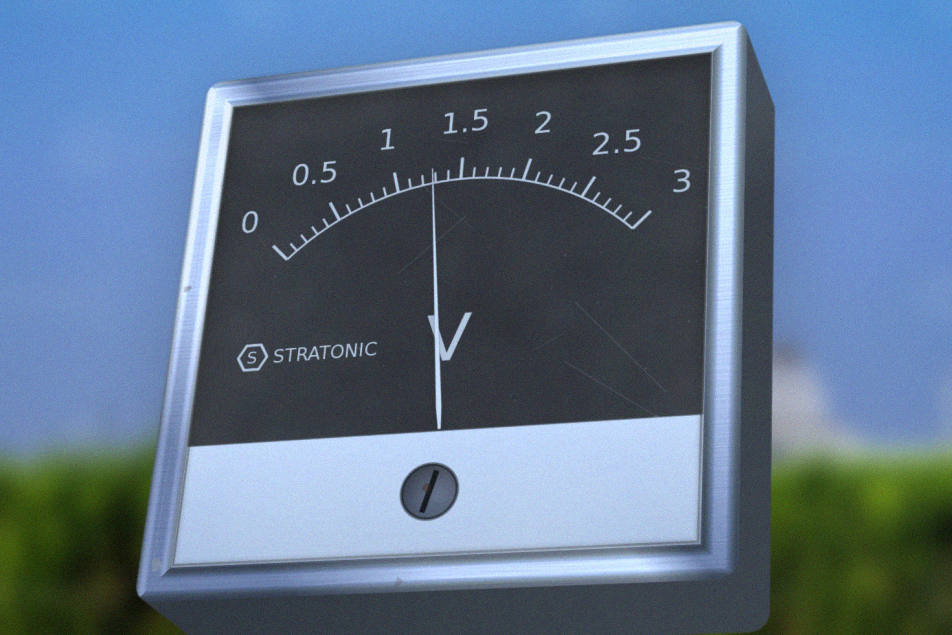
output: 1.3 V
